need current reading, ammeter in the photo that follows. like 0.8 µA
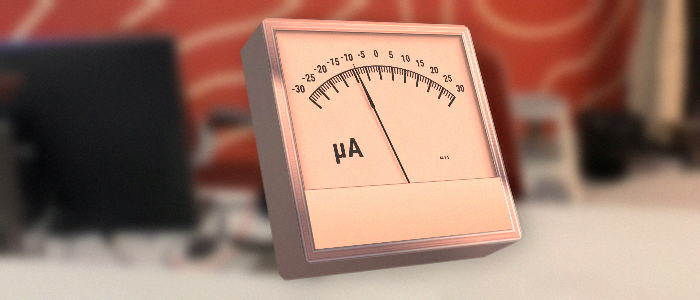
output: -10 µA
